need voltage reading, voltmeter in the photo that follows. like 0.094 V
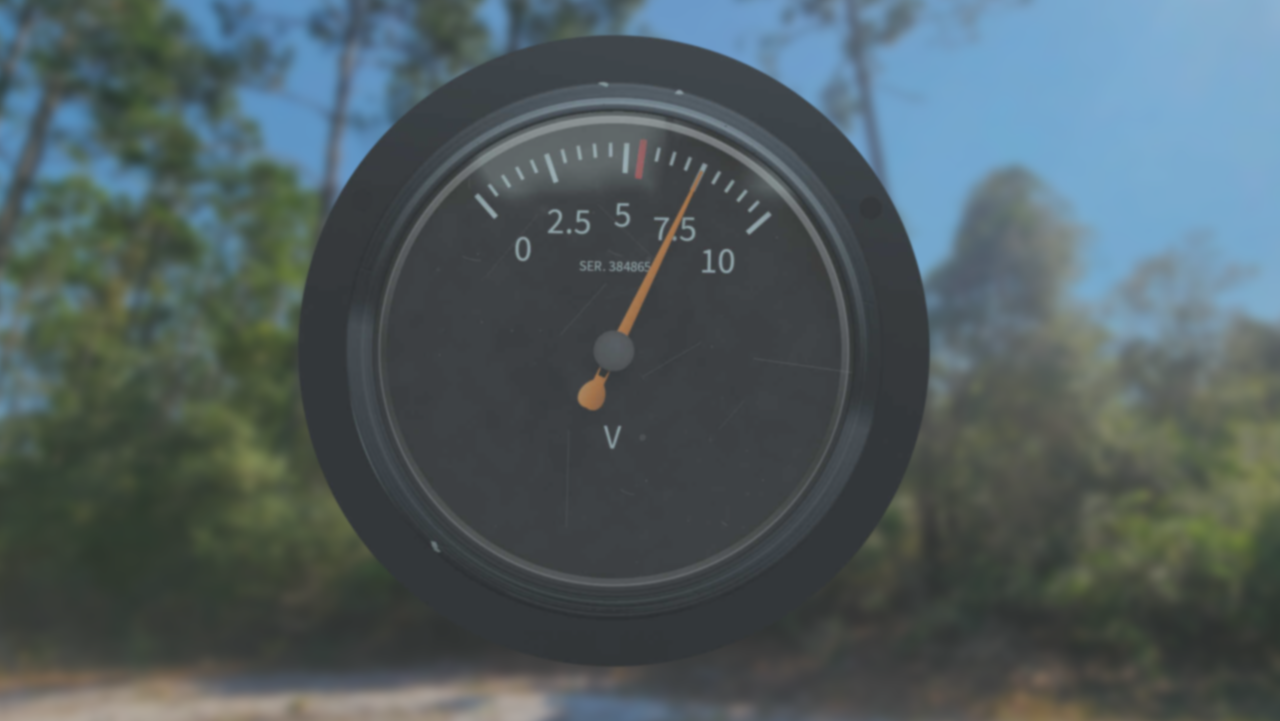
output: 7.5 V
